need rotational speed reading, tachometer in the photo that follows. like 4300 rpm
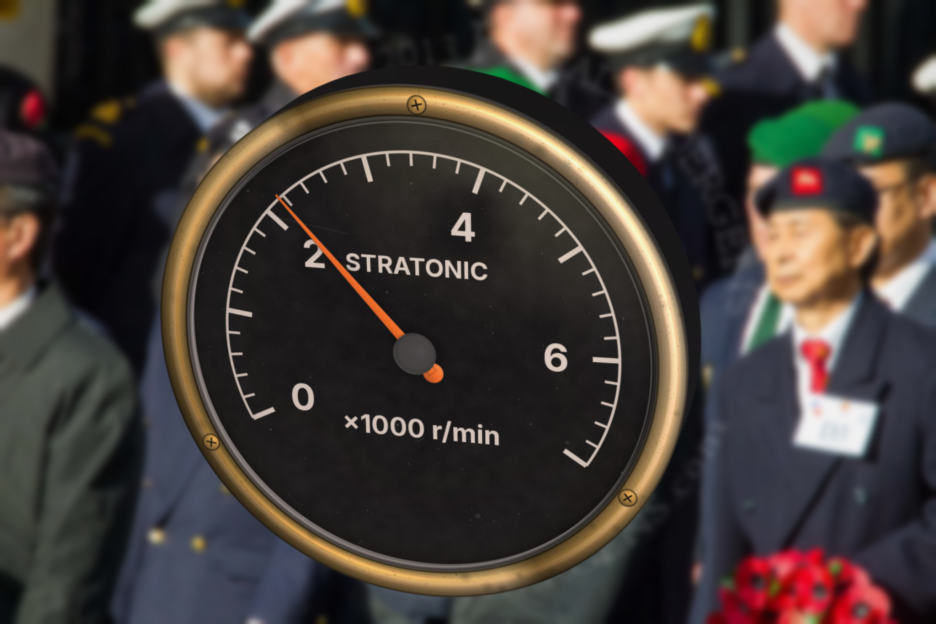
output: 2200 rpm
